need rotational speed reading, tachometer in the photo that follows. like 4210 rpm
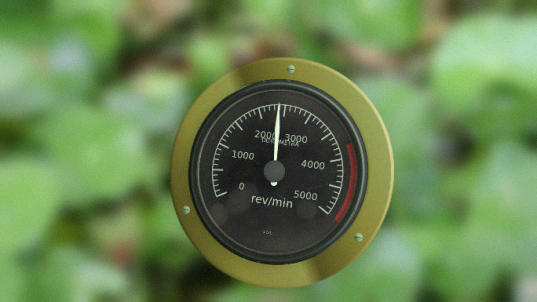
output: 2400 rpm
